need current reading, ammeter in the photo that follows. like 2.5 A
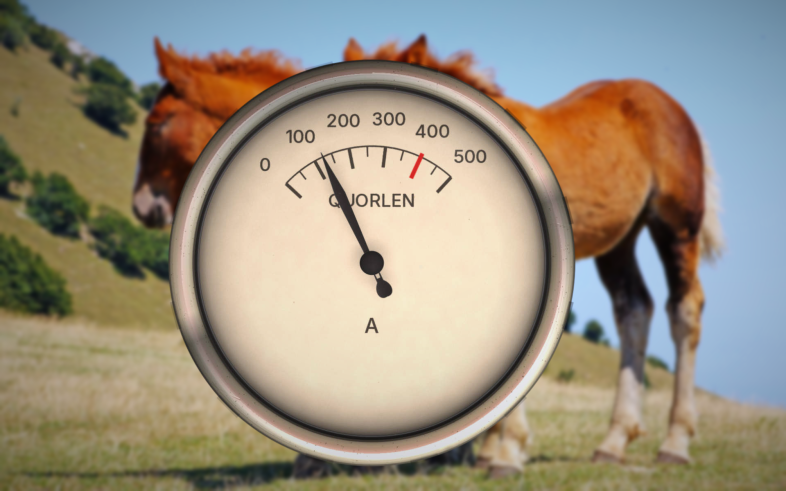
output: 125 A
